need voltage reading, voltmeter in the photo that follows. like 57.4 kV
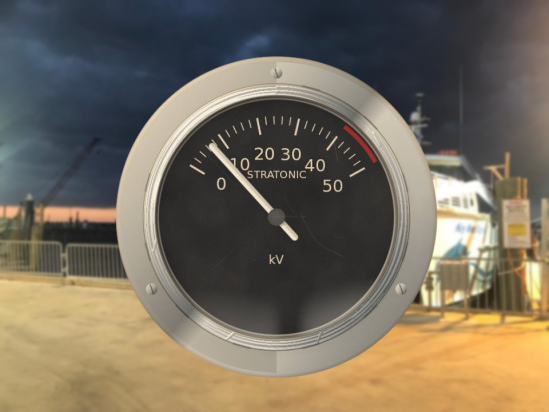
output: 7 kV
